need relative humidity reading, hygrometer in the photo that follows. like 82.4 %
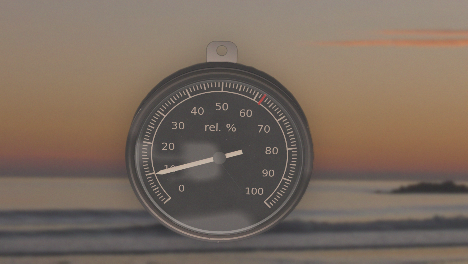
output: 10 %
